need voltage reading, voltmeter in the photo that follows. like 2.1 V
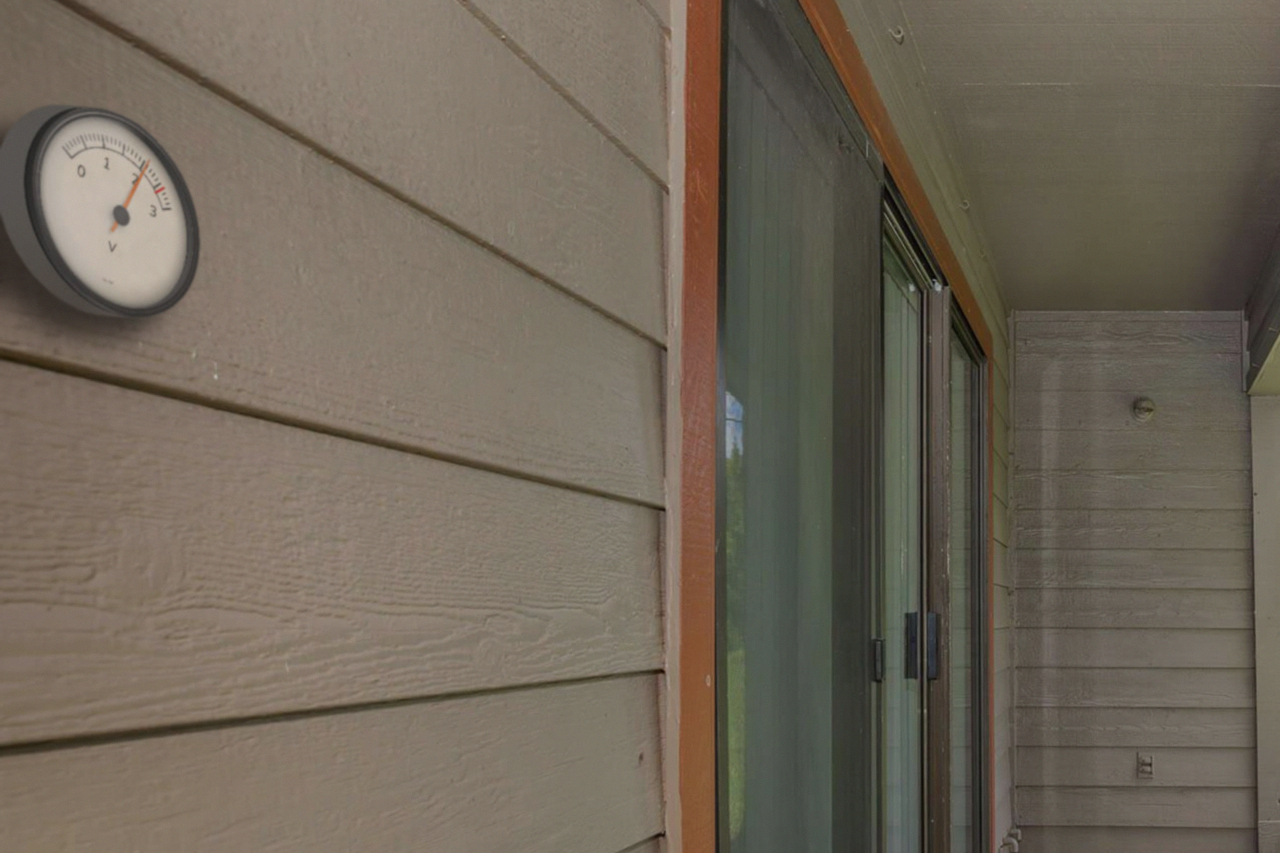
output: 2 V
